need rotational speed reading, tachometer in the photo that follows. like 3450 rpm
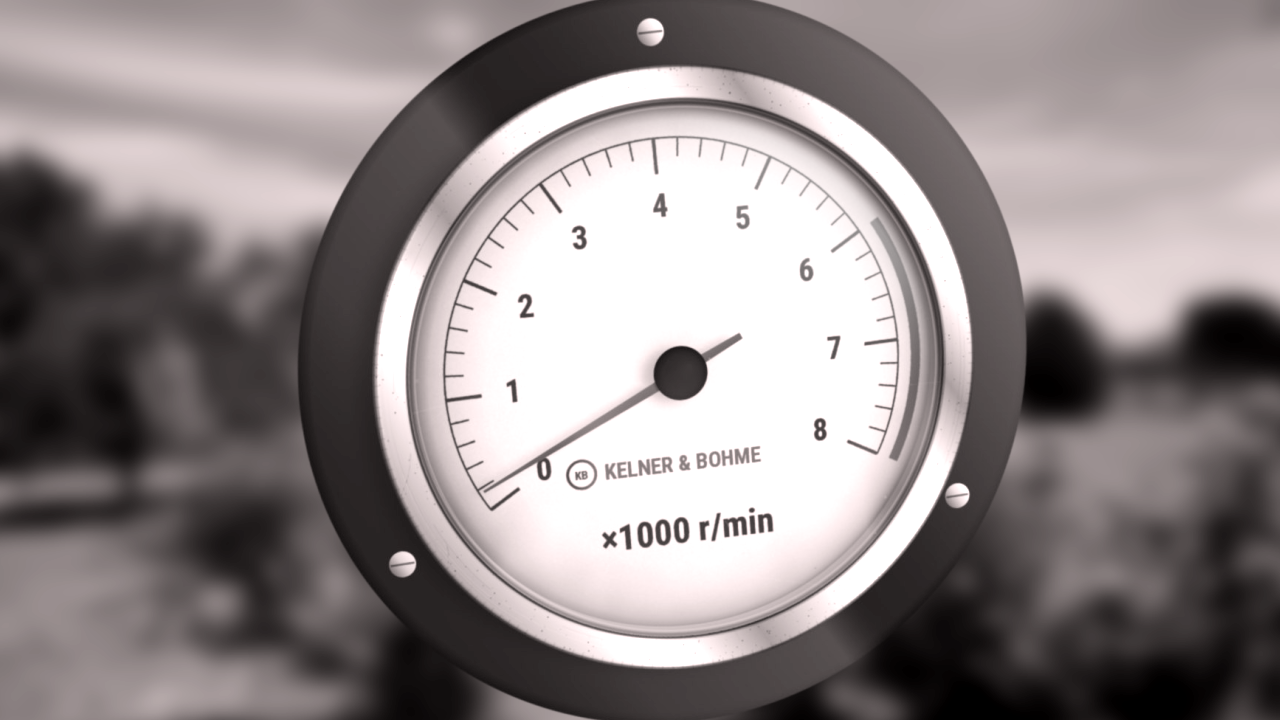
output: 200 rpm
